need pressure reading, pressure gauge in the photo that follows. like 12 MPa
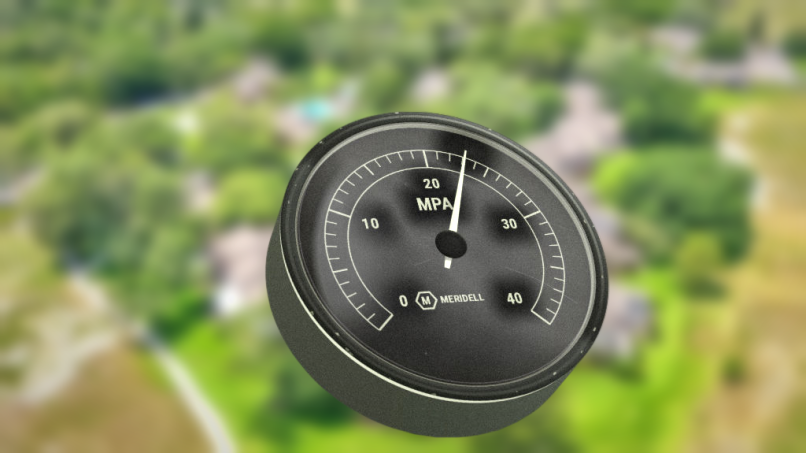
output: 23 MPa
